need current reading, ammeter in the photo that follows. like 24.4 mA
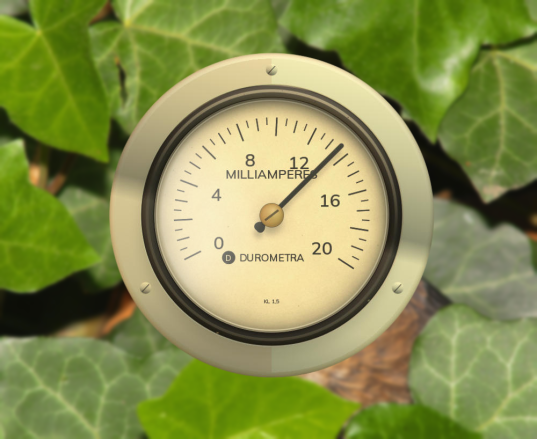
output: 13.5 mA
